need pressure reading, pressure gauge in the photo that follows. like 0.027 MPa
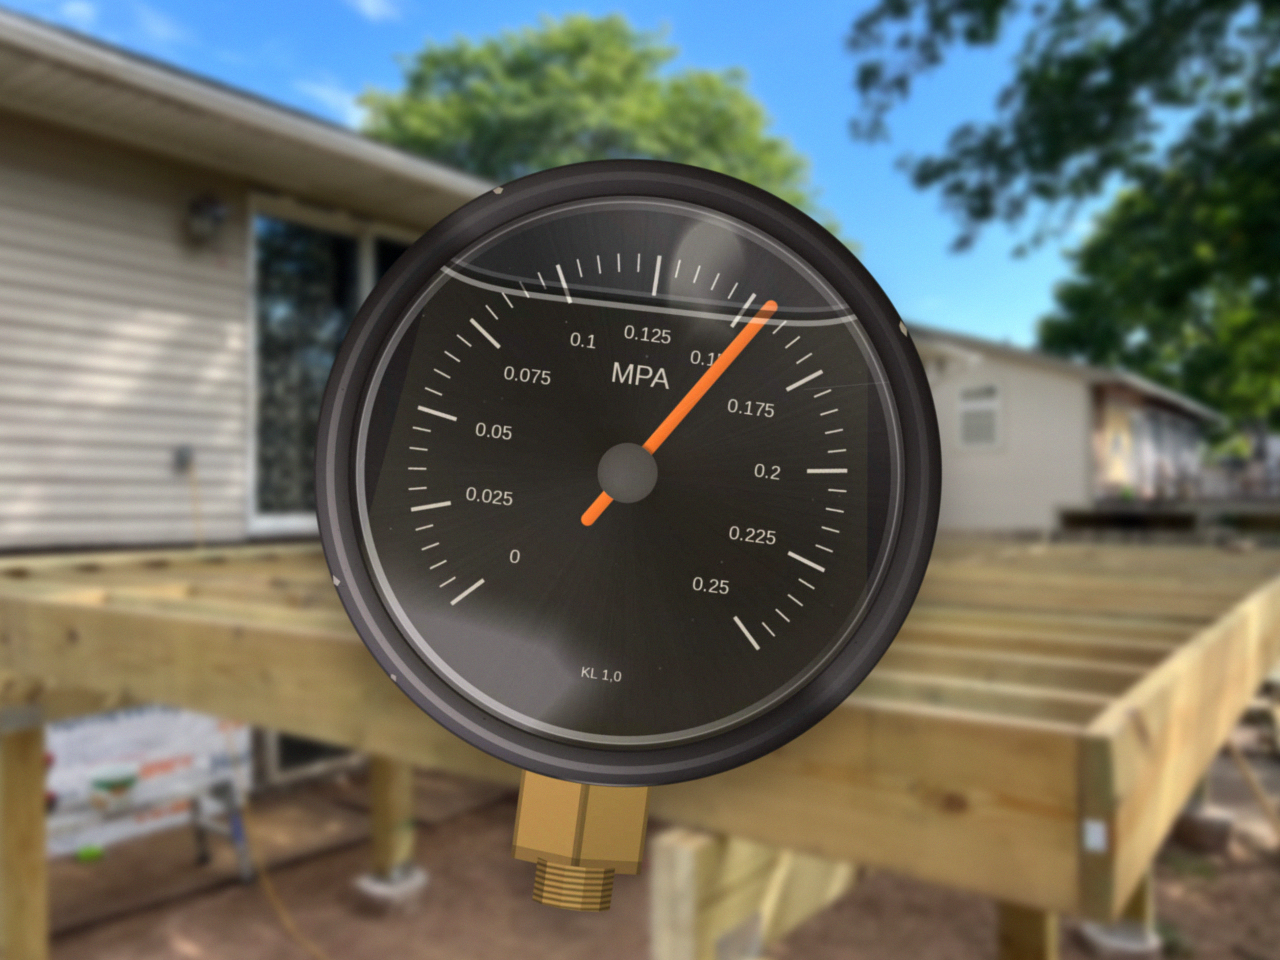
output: 0.155 MPa
